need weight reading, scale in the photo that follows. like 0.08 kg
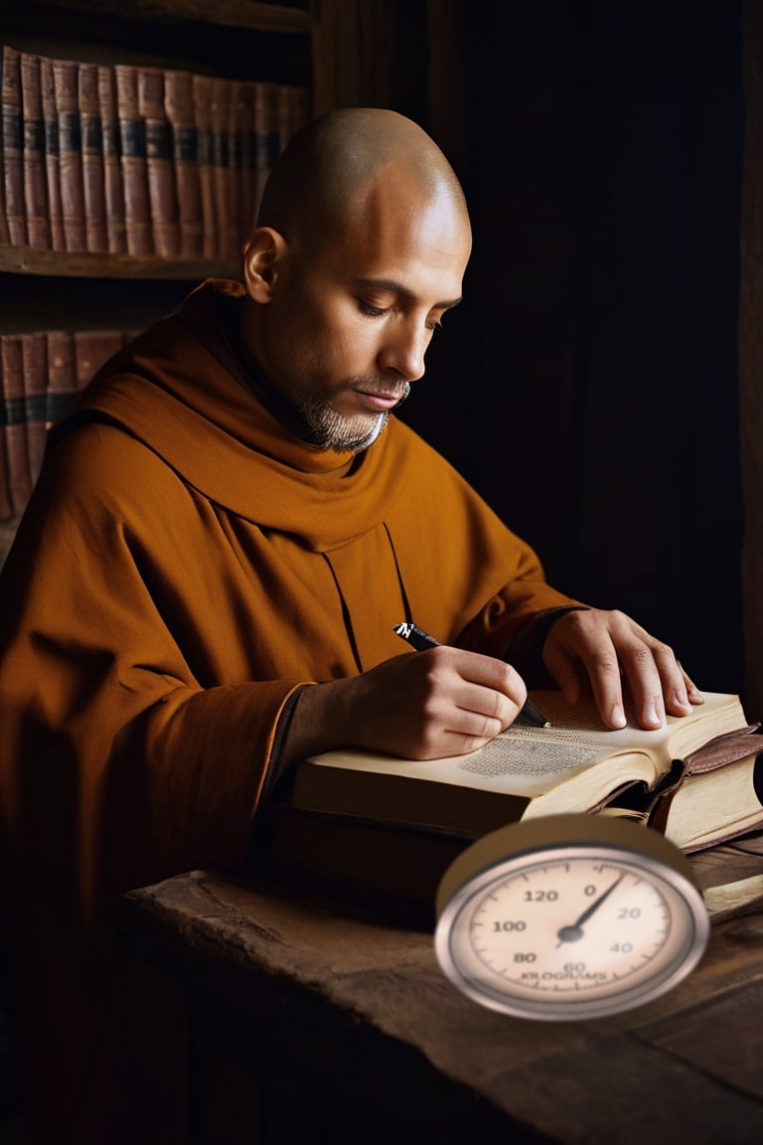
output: 5 kg
